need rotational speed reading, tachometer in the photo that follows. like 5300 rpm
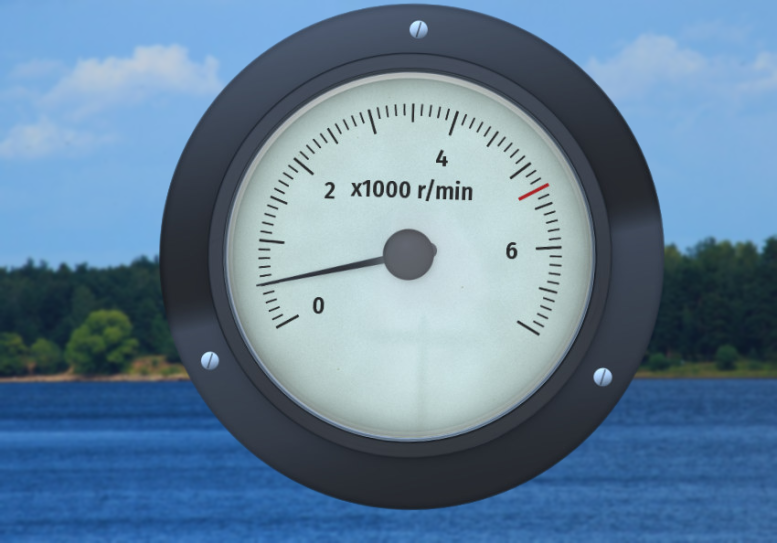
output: 500 rpm
